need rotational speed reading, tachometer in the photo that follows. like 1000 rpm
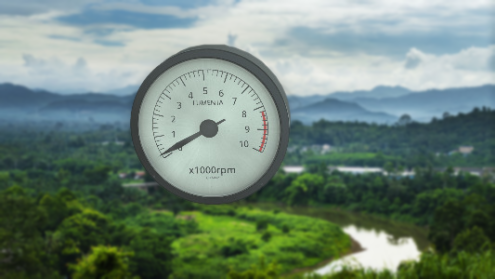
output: 200 rpm
